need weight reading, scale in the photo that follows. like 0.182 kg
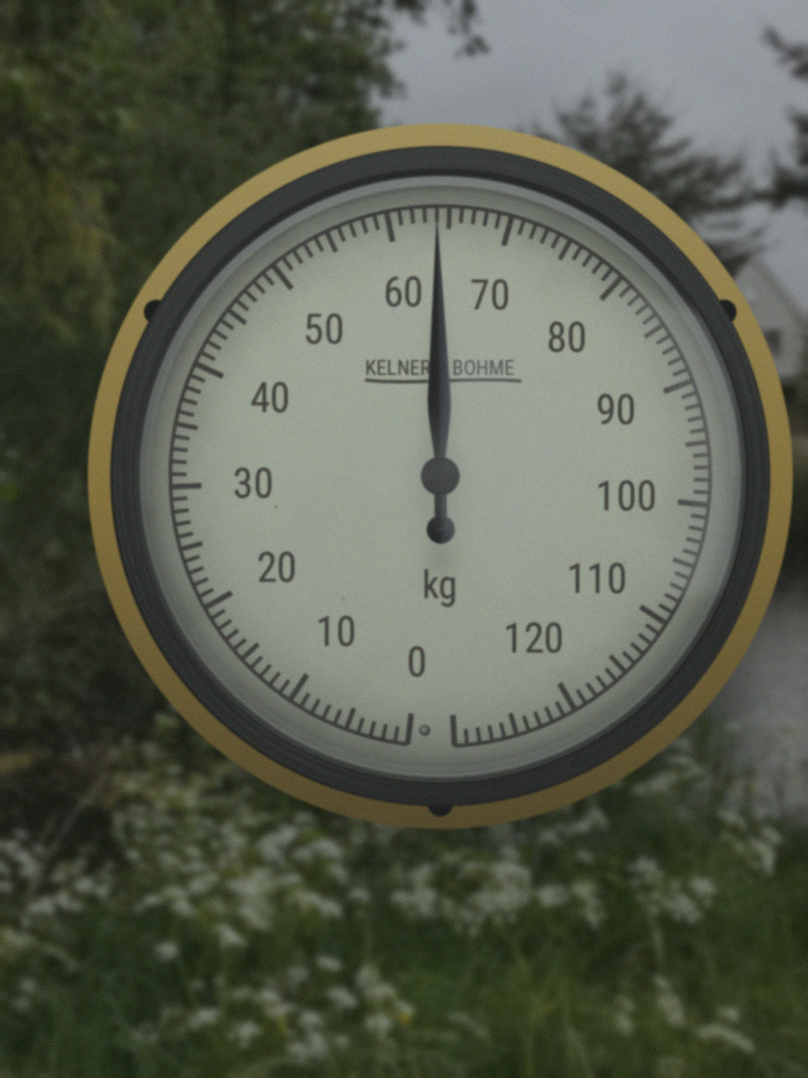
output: 64 kg
